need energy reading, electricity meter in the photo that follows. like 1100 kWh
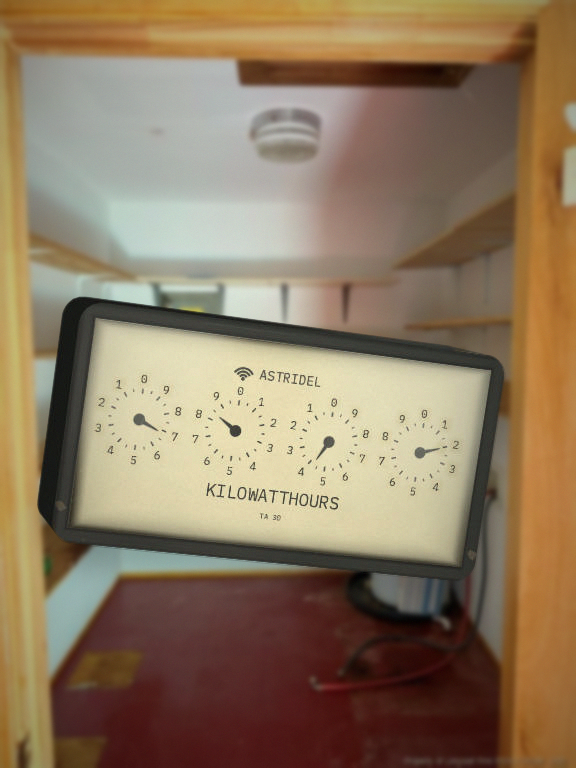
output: 6842 kWh
